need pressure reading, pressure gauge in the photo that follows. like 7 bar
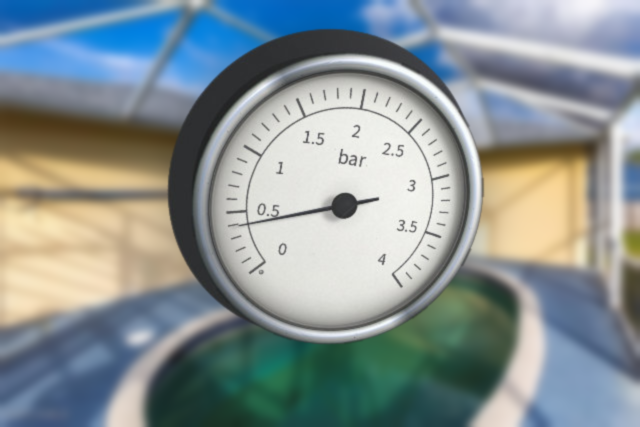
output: 0.4 bar
